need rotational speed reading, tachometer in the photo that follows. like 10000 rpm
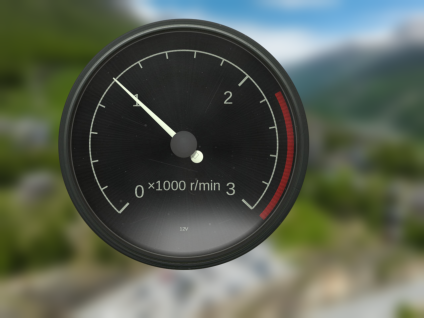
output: 1000 rpm
